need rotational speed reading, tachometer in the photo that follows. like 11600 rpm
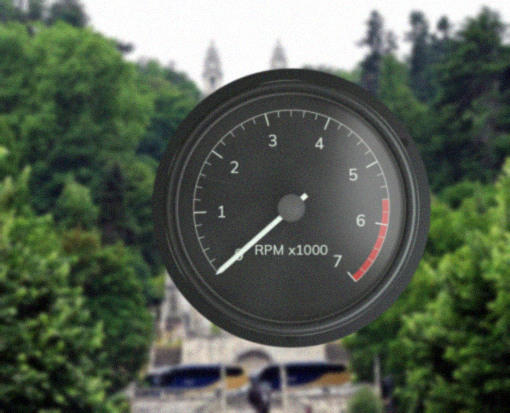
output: 0 rpm
